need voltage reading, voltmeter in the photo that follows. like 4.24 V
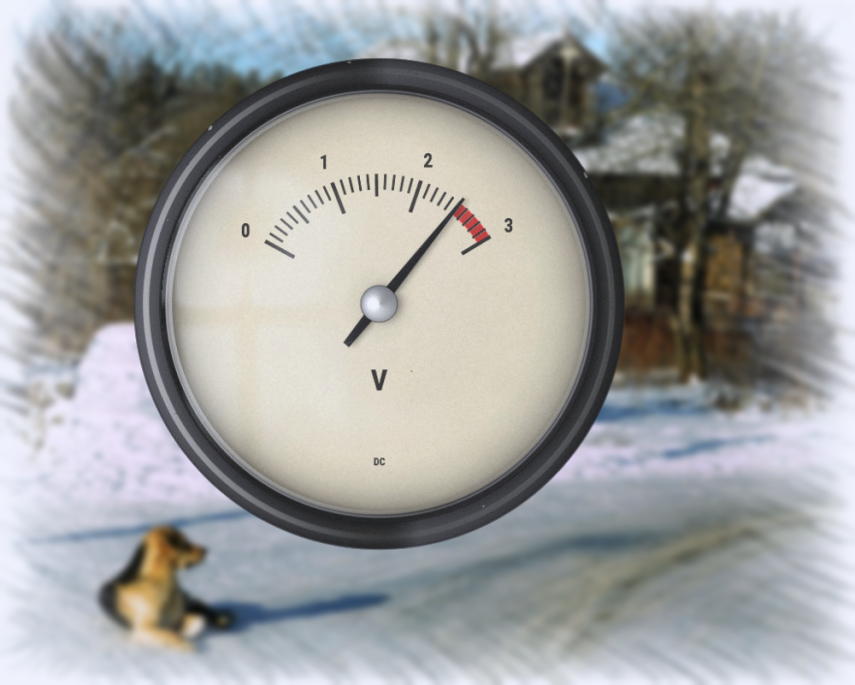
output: 2.5 V
